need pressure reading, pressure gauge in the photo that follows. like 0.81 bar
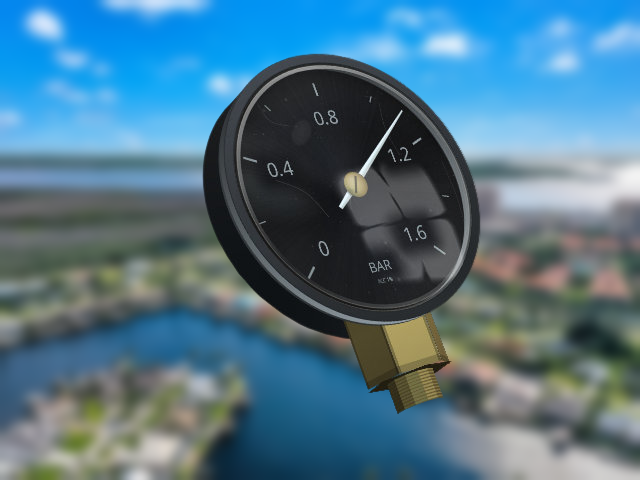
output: 1.1 bar
